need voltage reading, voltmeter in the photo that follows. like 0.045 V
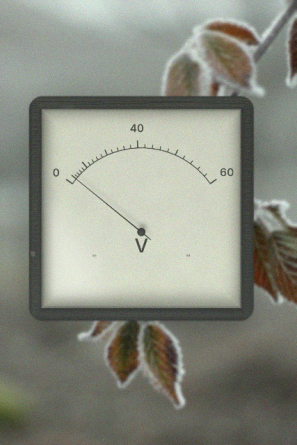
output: 10 V
